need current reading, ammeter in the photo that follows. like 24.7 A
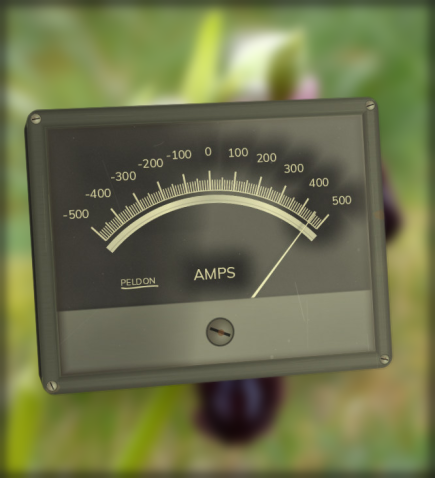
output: 450 A
